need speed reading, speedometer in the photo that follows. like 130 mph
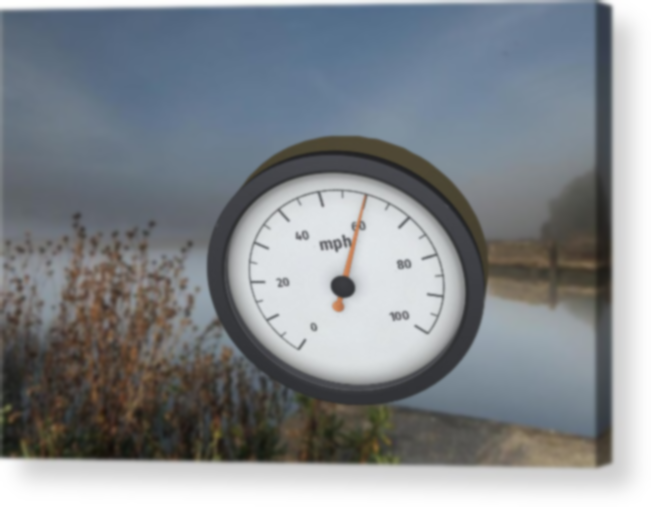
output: 60 mph
